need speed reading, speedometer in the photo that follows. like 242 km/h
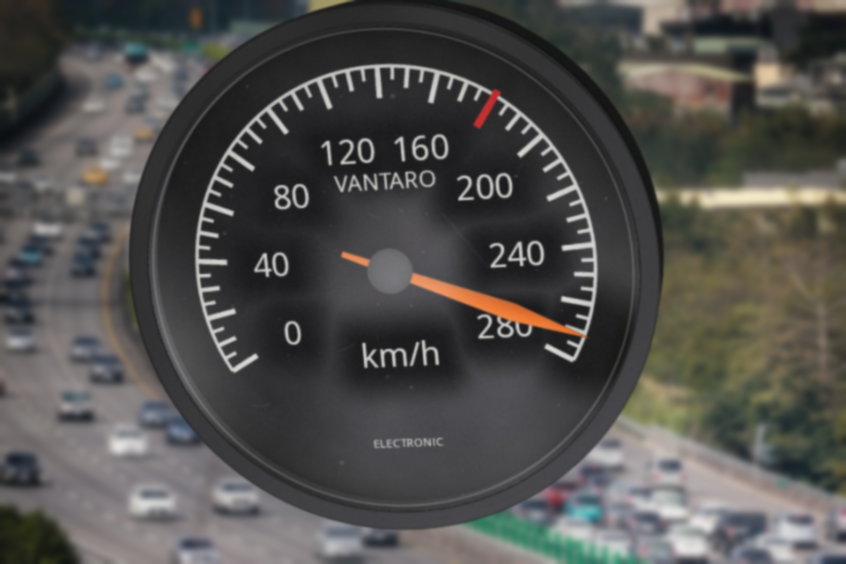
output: 270 km/h
